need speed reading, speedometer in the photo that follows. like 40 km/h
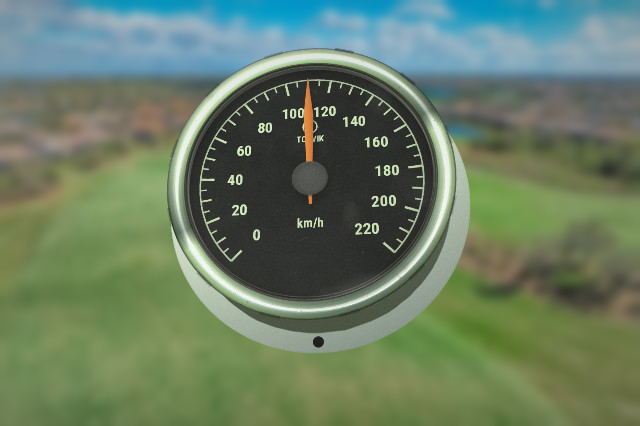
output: 110 km/h
